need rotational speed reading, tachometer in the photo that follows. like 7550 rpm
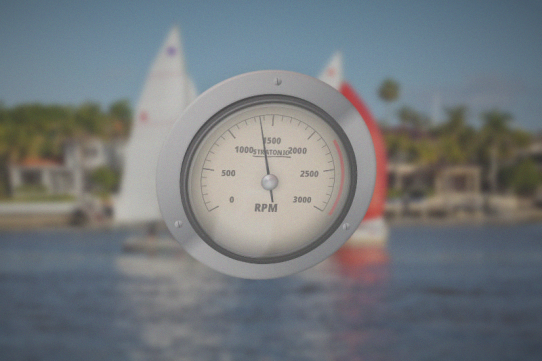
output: 1350 rpm
